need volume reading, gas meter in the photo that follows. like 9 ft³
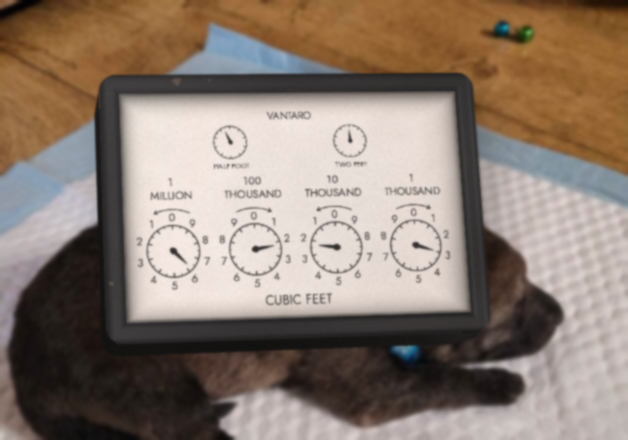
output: 622300 ft³
